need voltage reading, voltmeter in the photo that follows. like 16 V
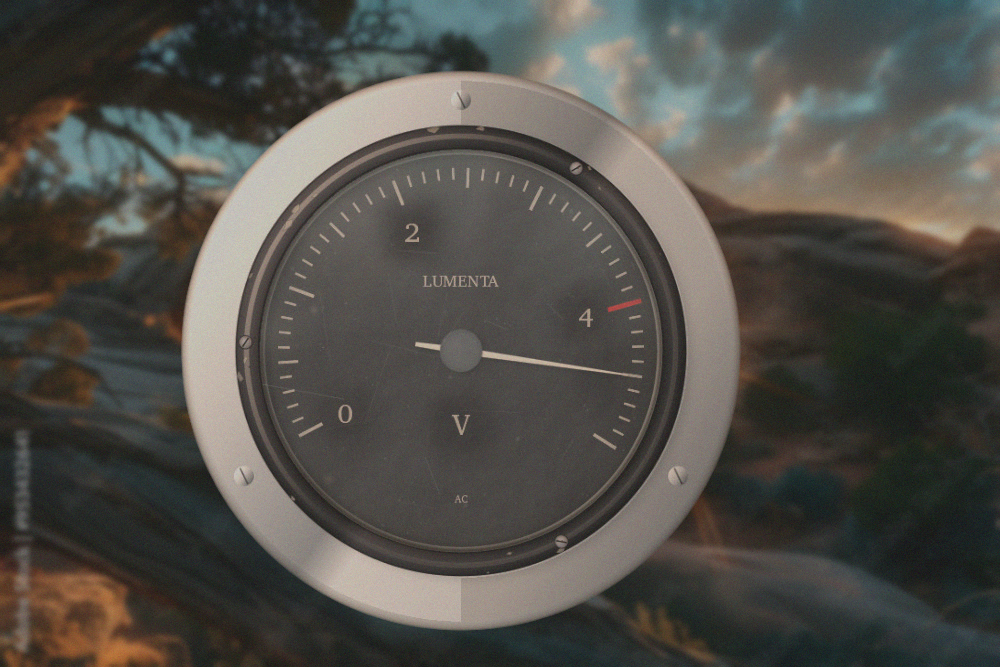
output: 4.5 V
